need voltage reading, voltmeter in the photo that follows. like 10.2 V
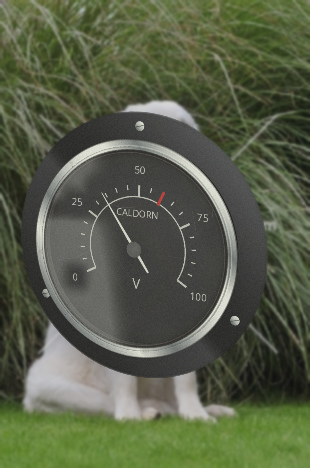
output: 35 V
